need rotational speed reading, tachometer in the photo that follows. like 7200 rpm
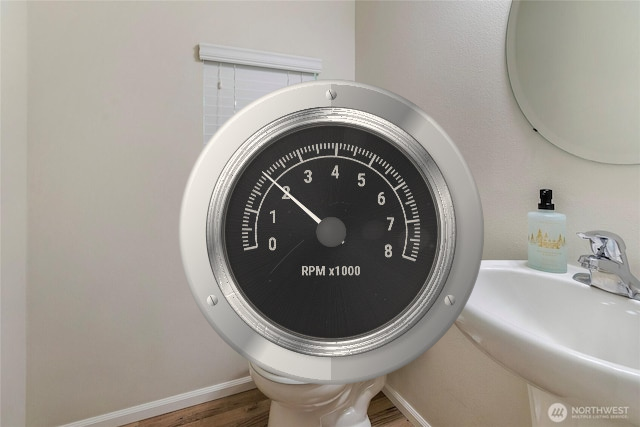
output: 2000 rpm
